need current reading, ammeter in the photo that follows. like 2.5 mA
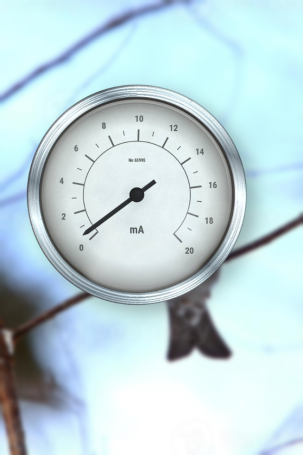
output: 0.5 mA
